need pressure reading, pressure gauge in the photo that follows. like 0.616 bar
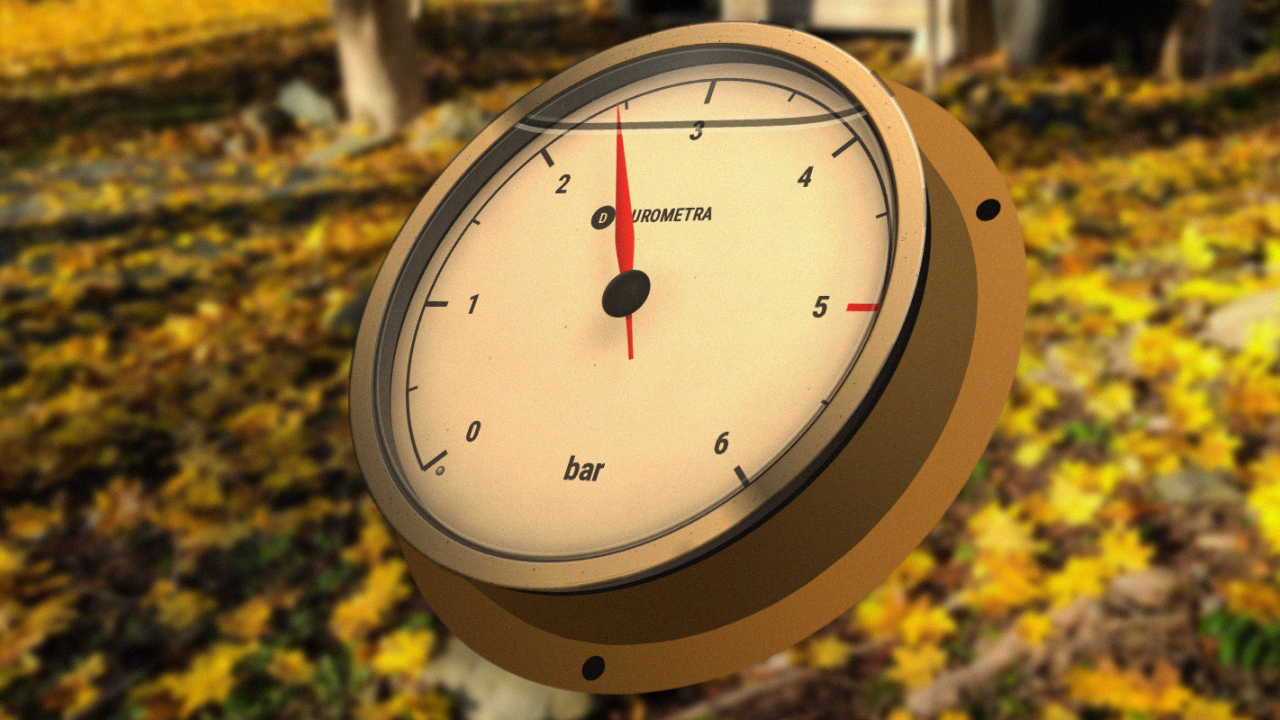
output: 2.5 bar
